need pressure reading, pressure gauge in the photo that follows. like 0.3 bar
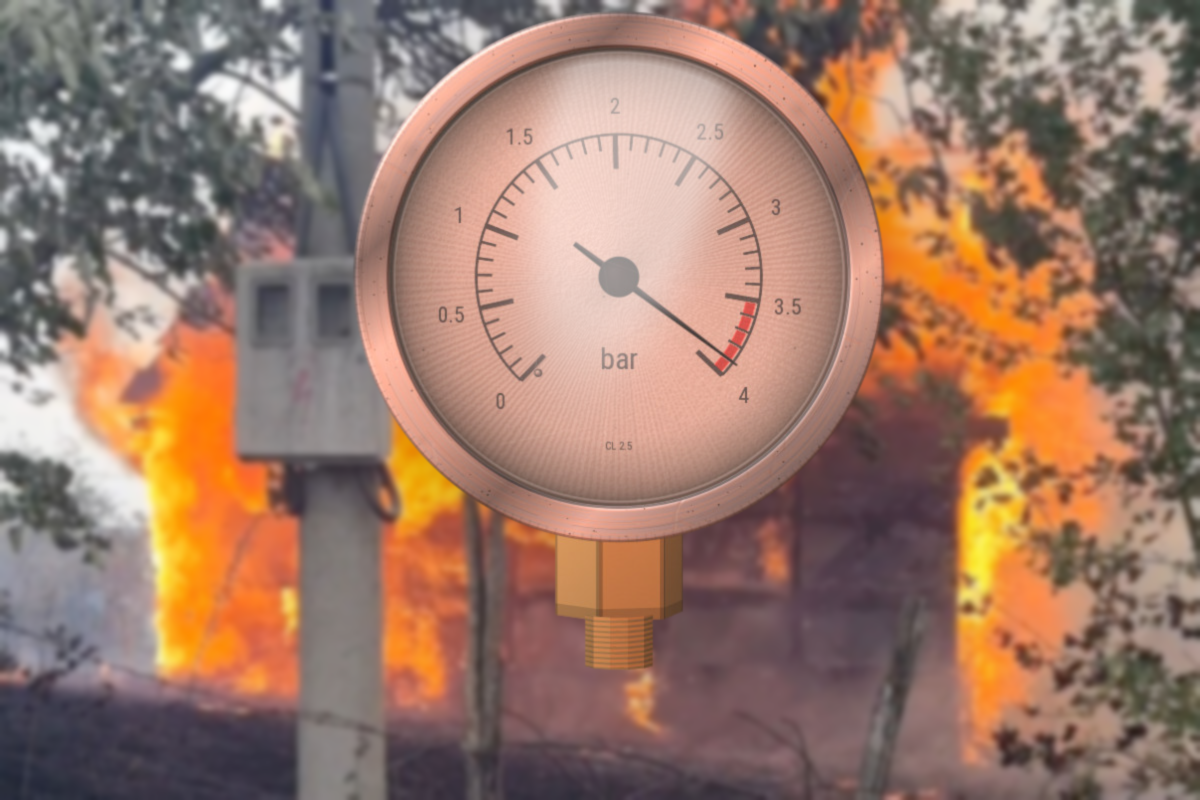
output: 3.9 bar
